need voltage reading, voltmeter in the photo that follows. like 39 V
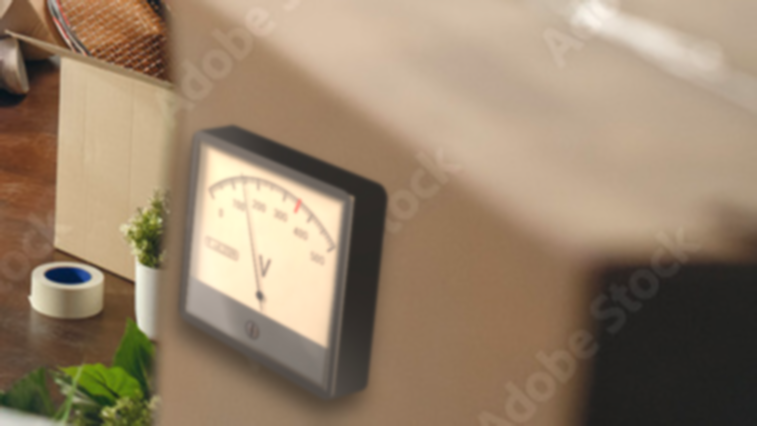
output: 150 V
